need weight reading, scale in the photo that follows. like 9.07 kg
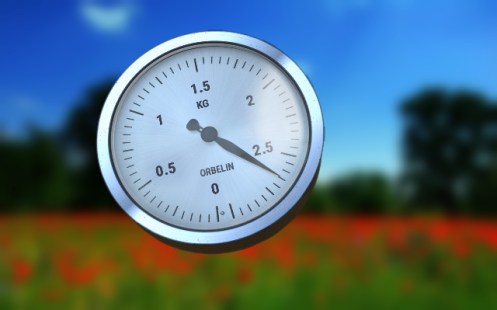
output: 2.65 kg
